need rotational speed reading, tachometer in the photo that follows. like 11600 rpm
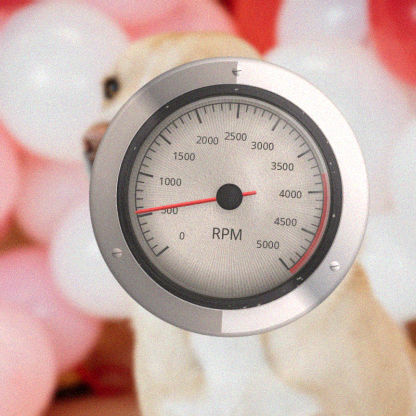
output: 550 rpm
